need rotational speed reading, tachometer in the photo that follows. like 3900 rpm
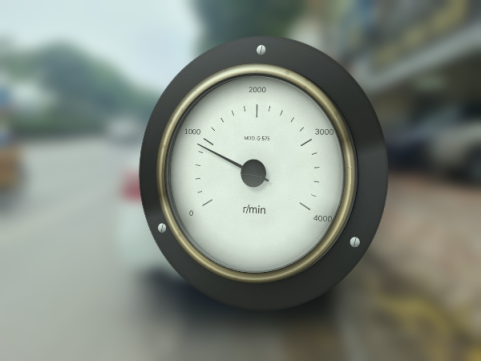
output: 900 rpm
